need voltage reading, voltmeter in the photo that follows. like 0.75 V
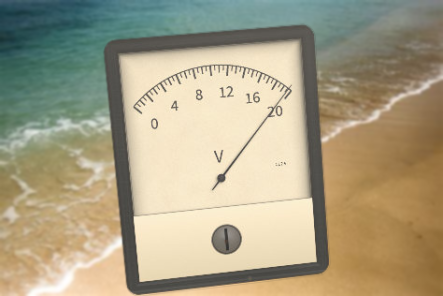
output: 19.5 V
